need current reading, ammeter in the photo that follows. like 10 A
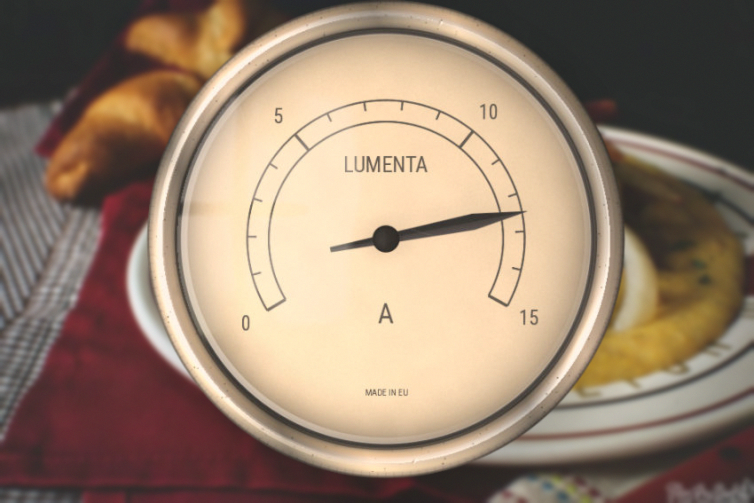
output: 12.5 A
